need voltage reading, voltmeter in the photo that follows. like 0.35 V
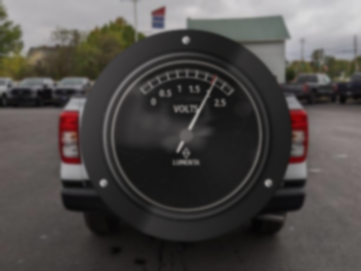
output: 2 V
